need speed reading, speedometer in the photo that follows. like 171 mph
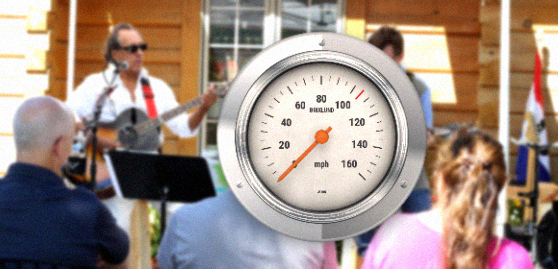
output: 0 mph
